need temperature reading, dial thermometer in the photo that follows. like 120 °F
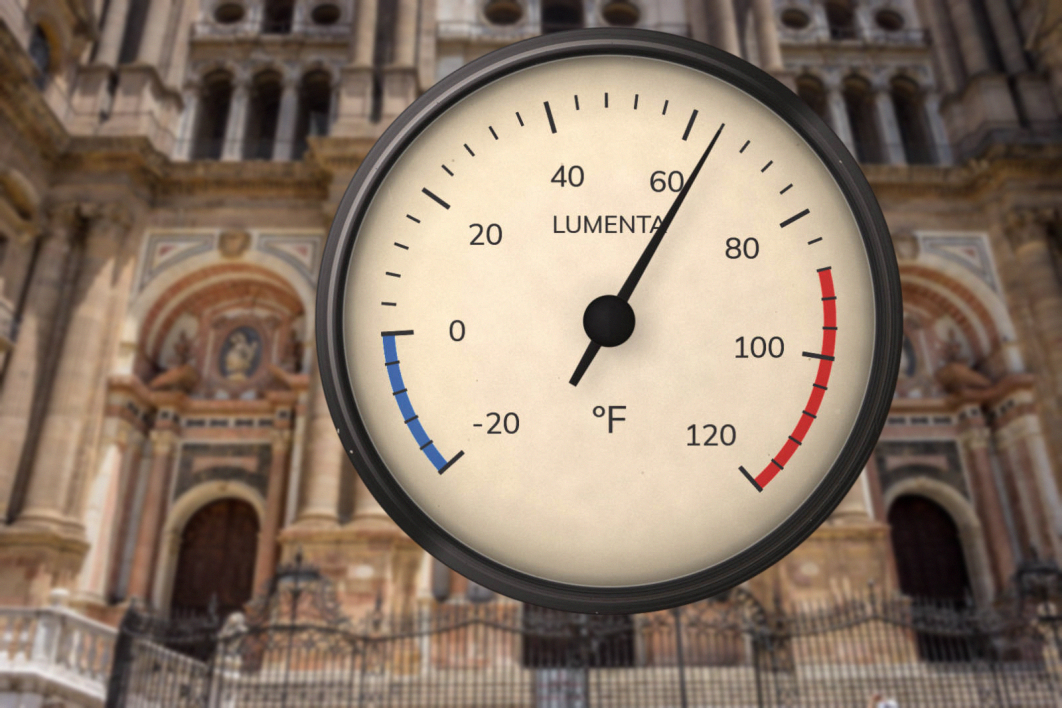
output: 64 °F
